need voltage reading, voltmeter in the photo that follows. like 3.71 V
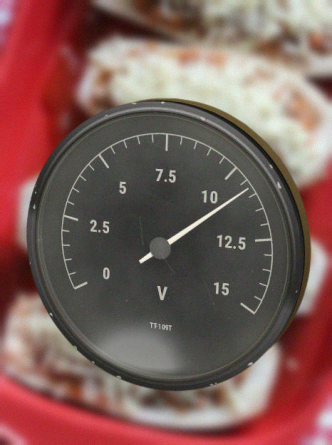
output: 10.75 V
